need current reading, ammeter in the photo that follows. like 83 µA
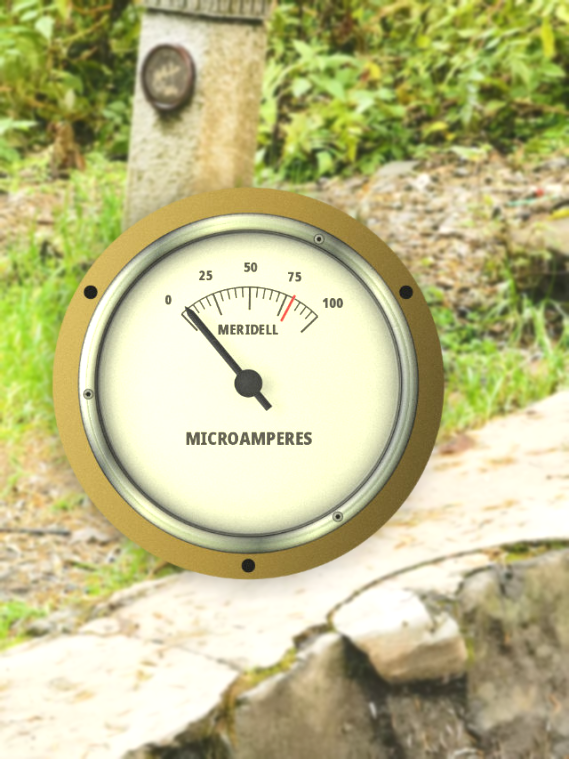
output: 5 µA
